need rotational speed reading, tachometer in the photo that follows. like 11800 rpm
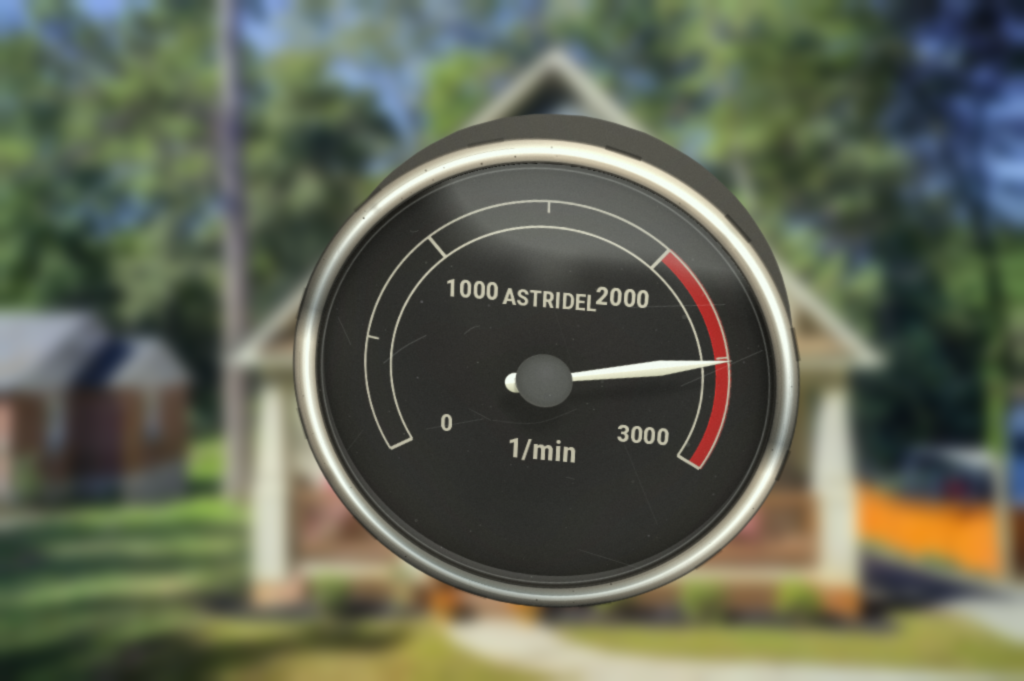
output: 2500 rpm
